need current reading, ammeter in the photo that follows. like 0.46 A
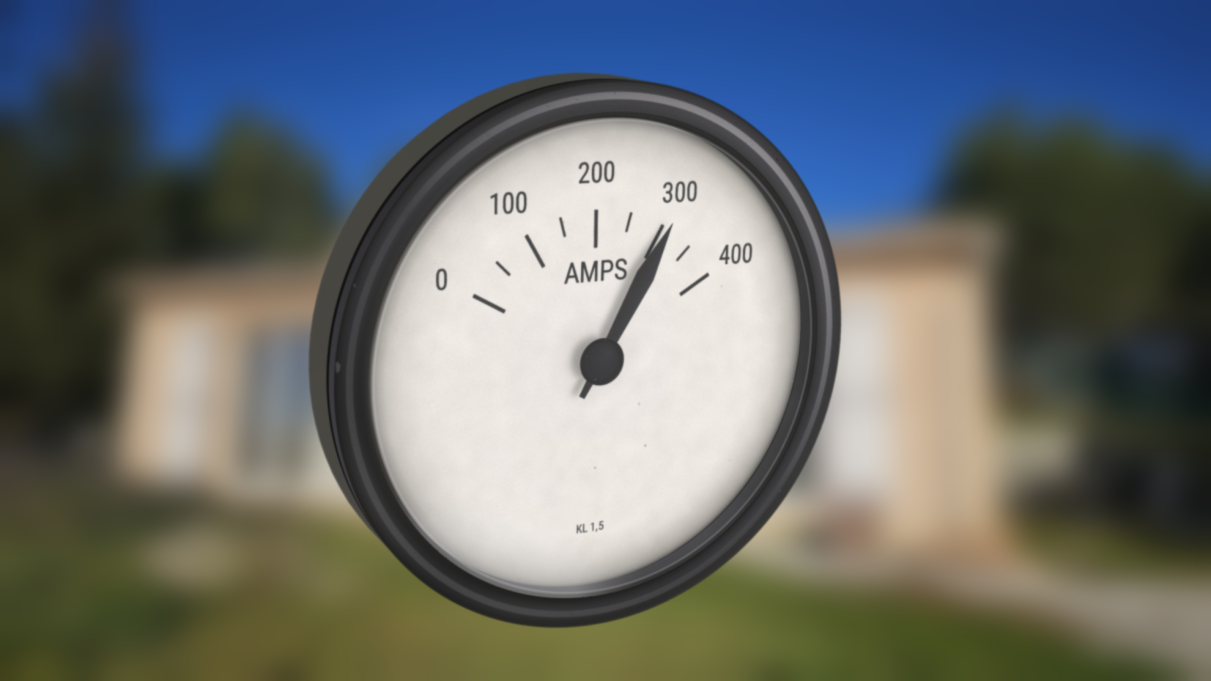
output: 300 A
